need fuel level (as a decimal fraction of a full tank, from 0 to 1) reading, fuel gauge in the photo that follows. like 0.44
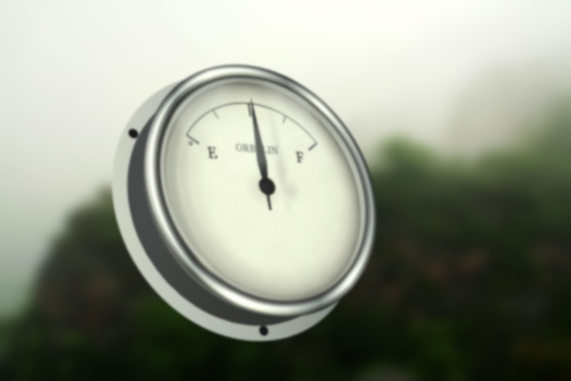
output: 0.5
